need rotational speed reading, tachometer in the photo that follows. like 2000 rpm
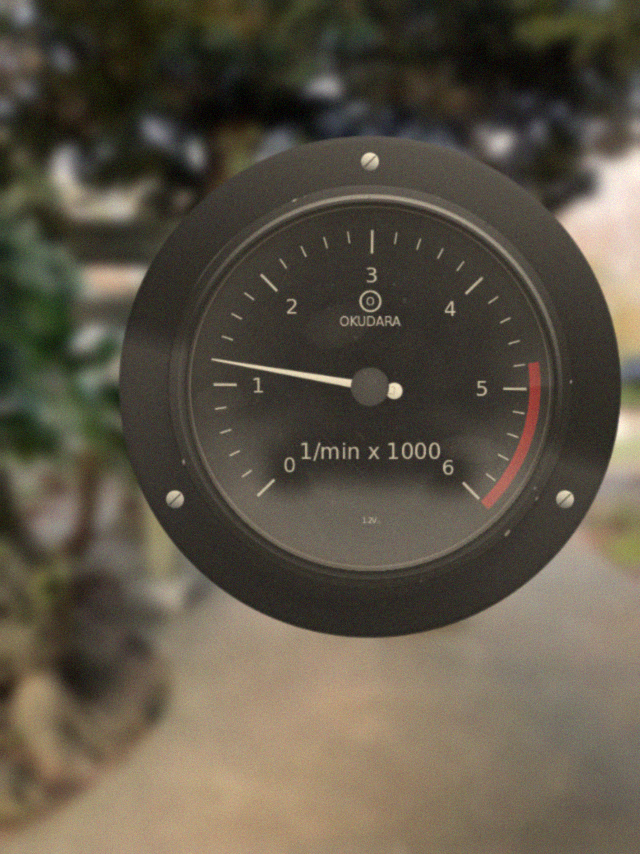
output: 1200 rpm
